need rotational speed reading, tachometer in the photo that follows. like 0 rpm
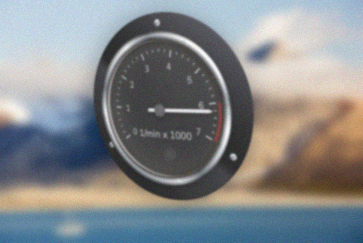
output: 6200 rpm
